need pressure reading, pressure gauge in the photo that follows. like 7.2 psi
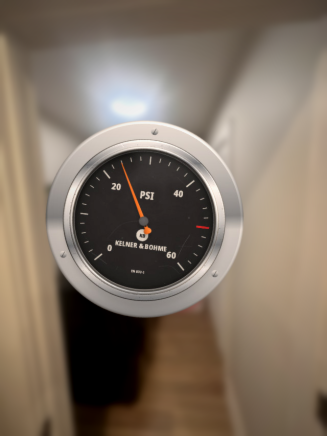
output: 24 psi
